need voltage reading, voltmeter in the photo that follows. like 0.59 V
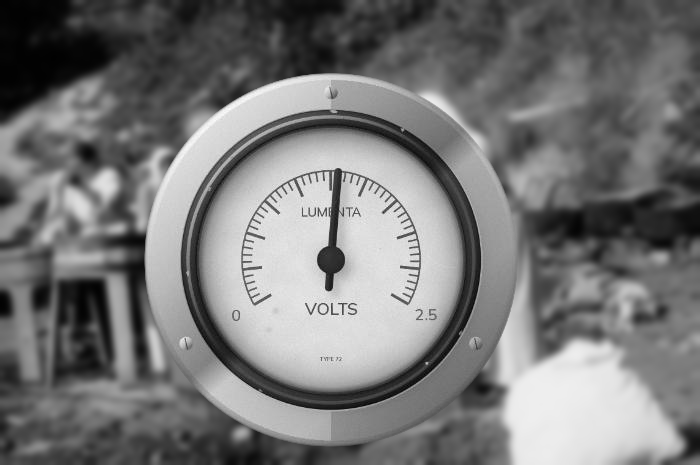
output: 1.3 V
